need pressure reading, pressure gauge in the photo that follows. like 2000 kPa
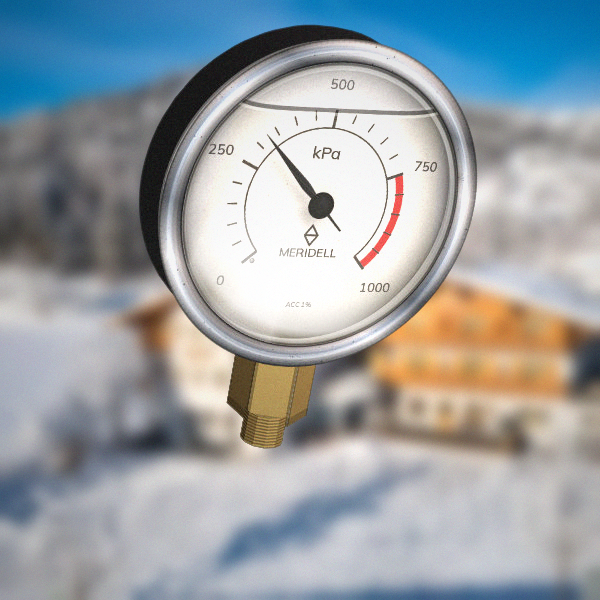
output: 325 kPa
